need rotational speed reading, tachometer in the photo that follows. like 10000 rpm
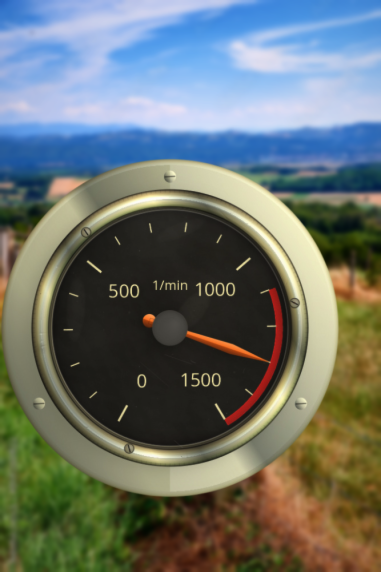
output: 1300 rpm
